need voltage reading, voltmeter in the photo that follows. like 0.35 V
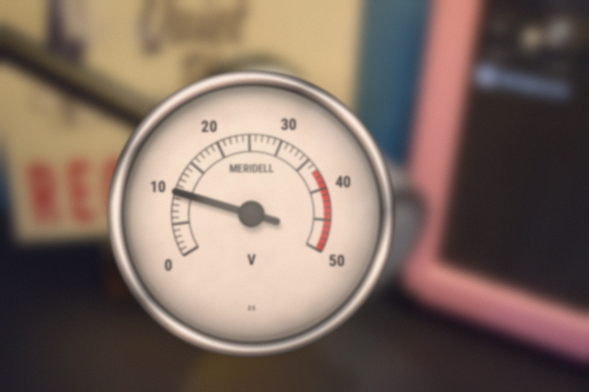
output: 10 V
